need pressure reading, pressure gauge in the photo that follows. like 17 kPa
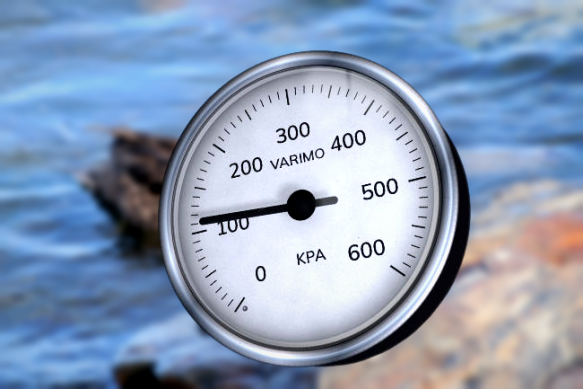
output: 110 kPa
